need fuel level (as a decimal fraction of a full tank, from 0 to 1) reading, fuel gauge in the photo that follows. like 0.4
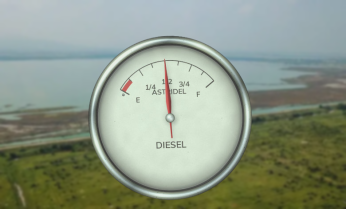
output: 0.5
